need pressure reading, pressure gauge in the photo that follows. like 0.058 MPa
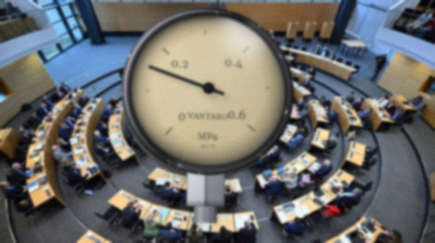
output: 0.15 MPa
